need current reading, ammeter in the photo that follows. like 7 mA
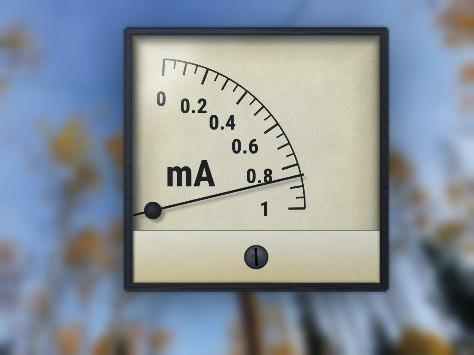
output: 0.85 mA
